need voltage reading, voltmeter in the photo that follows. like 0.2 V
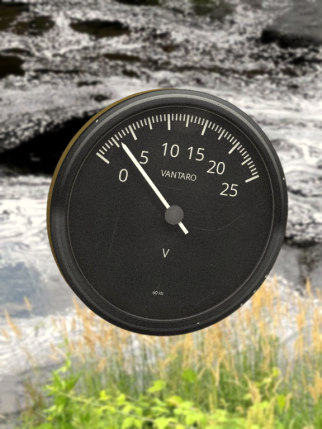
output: 3 V
